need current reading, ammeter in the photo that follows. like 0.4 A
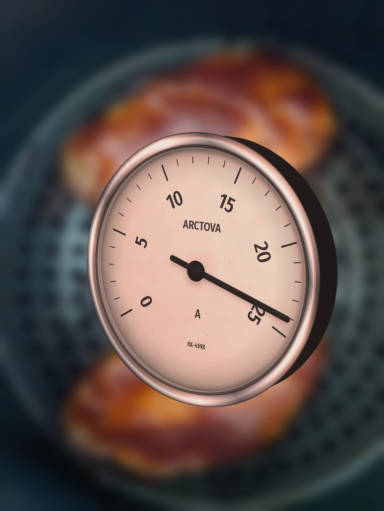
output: 24 A
